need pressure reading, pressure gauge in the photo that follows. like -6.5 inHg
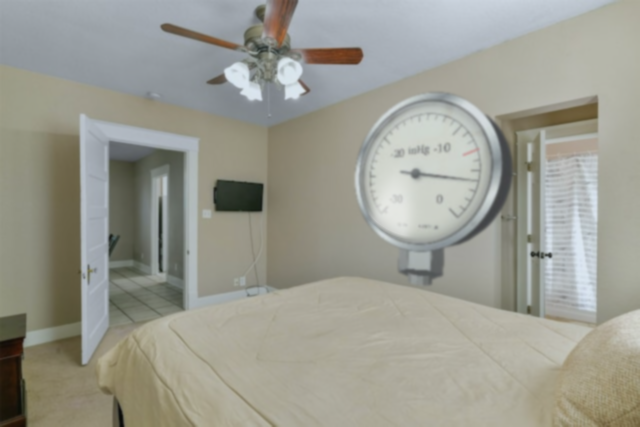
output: -4 inHg
